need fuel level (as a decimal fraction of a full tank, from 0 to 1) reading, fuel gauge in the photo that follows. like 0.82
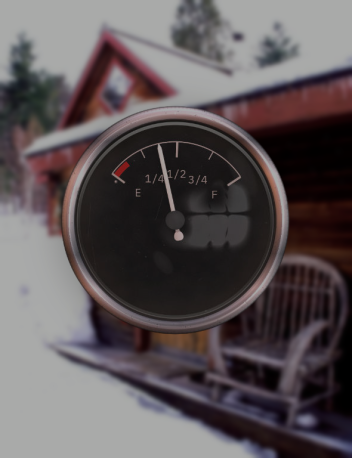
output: 0.375
